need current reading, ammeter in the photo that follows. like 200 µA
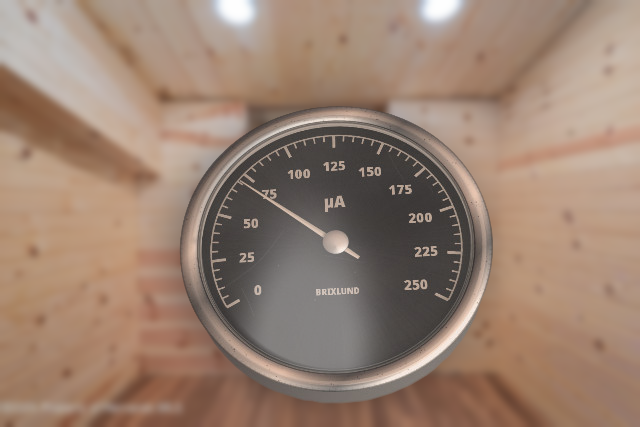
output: 70 µA
